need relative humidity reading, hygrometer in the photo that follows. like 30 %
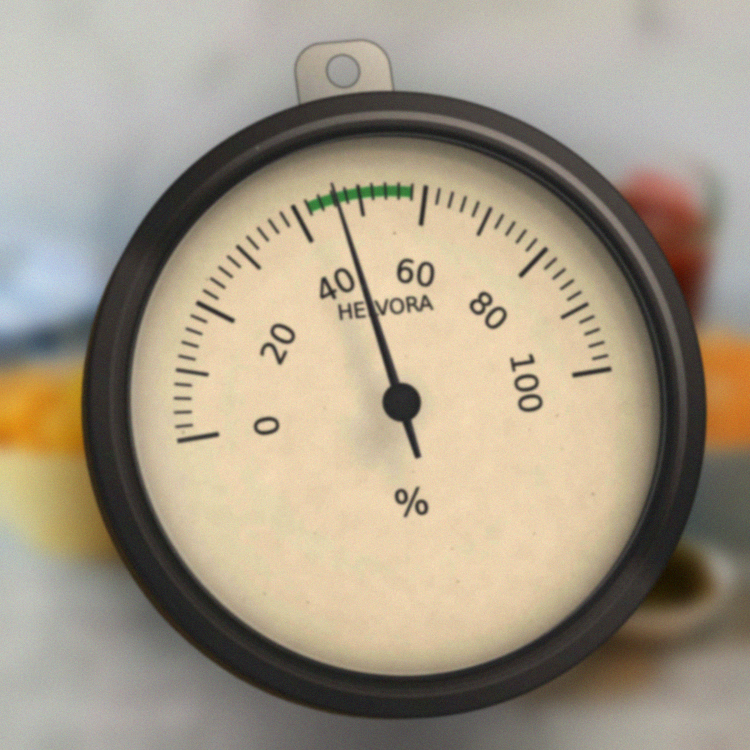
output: 46 %
